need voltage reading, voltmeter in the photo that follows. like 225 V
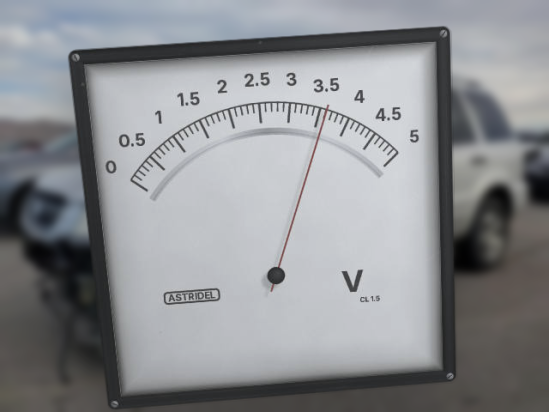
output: 3.6 V
